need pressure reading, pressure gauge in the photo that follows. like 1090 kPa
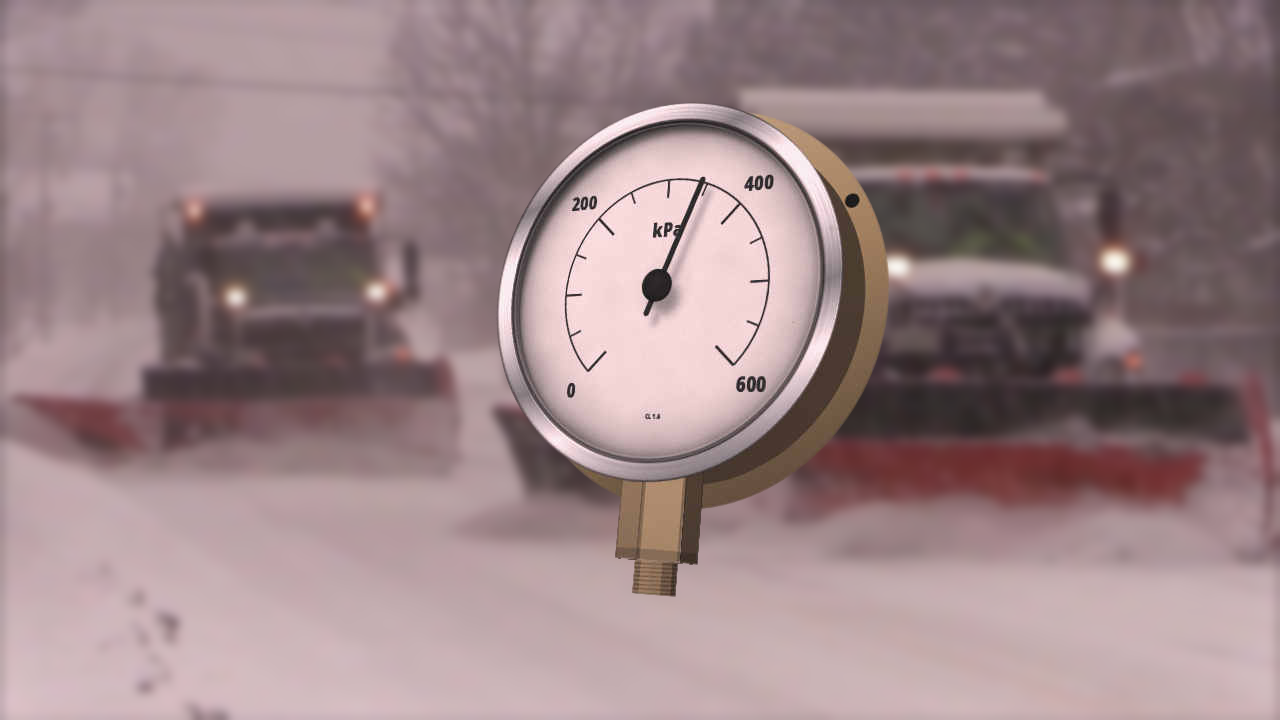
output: 350 kPa
